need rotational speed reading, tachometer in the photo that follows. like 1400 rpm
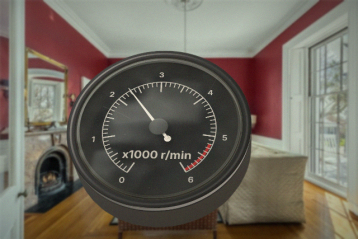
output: 2300 rpm
